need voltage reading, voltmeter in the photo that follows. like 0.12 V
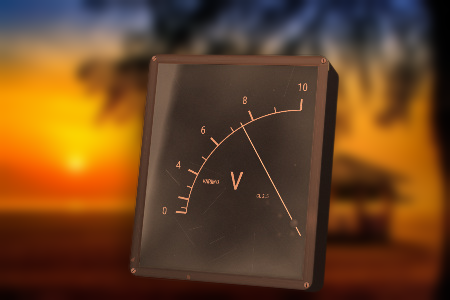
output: 7.5 V
